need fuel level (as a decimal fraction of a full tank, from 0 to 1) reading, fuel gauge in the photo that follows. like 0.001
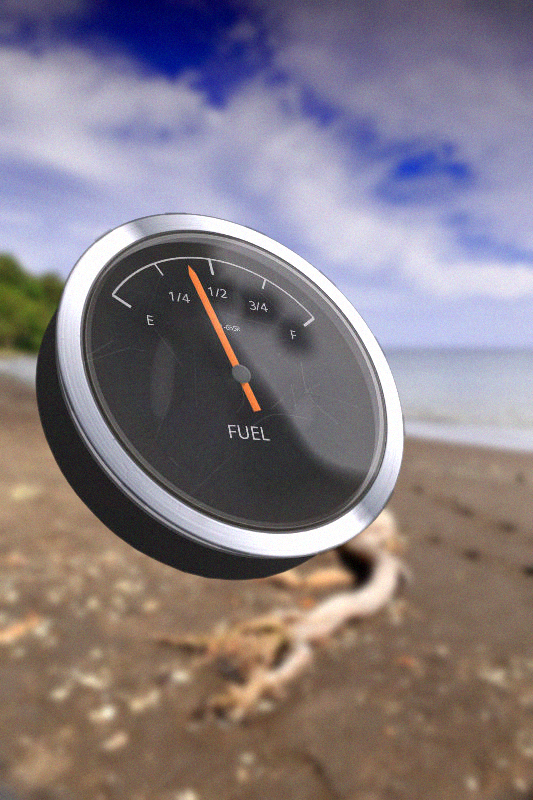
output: 0.375
